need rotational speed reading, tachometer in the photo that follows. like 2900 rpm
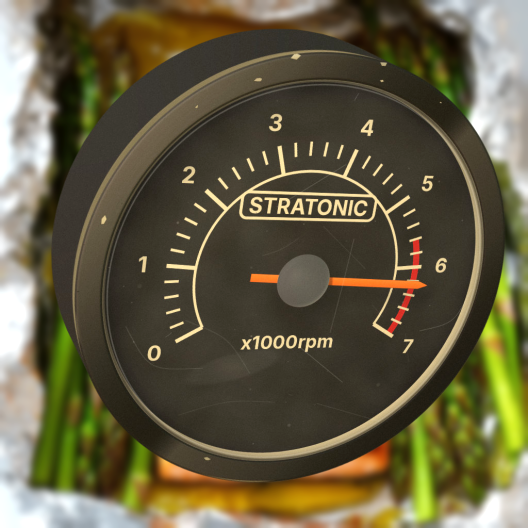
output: 6200 rpm
